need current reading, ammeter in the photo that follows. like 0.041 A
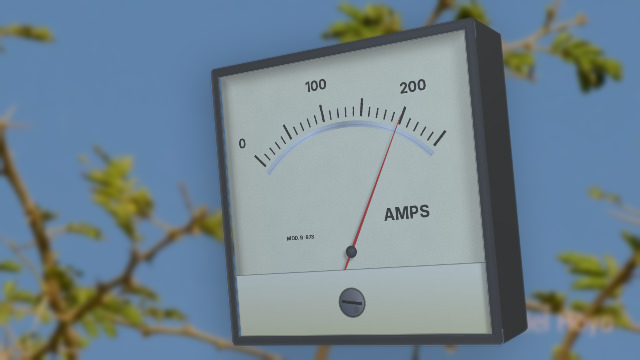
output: 200 A
